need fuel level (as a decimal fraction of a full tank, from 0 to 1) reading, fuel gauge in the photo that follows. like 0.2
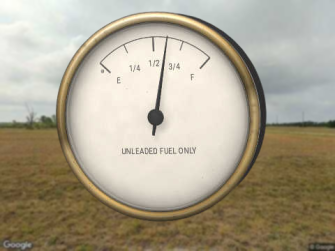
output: 0.625
